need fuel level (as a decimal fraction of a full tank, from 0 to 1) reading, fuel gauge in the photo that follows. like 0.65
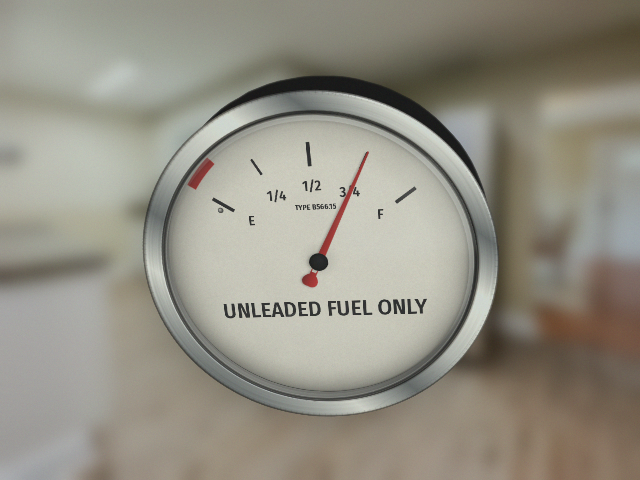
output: 0.75
